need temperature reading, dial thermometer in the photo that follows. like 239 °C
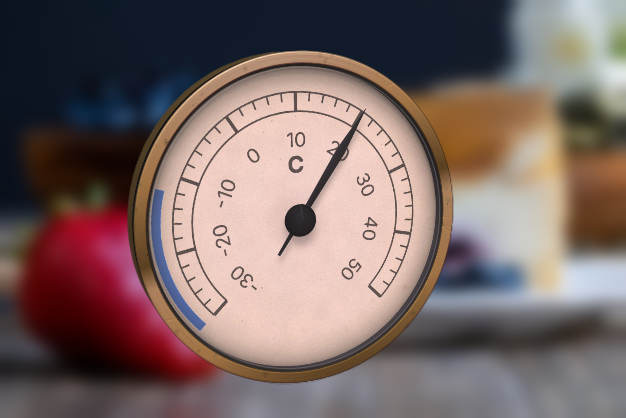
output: 20 °C
